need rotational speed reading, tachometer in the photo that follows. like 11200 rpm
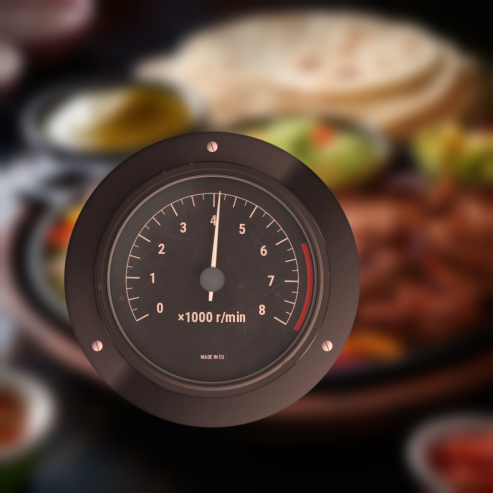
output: 4125 rpm
